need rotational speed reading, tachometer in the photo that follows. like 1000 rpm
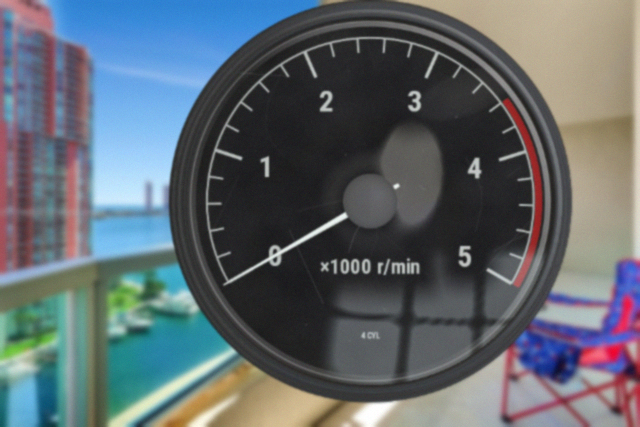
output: 0 rpm
